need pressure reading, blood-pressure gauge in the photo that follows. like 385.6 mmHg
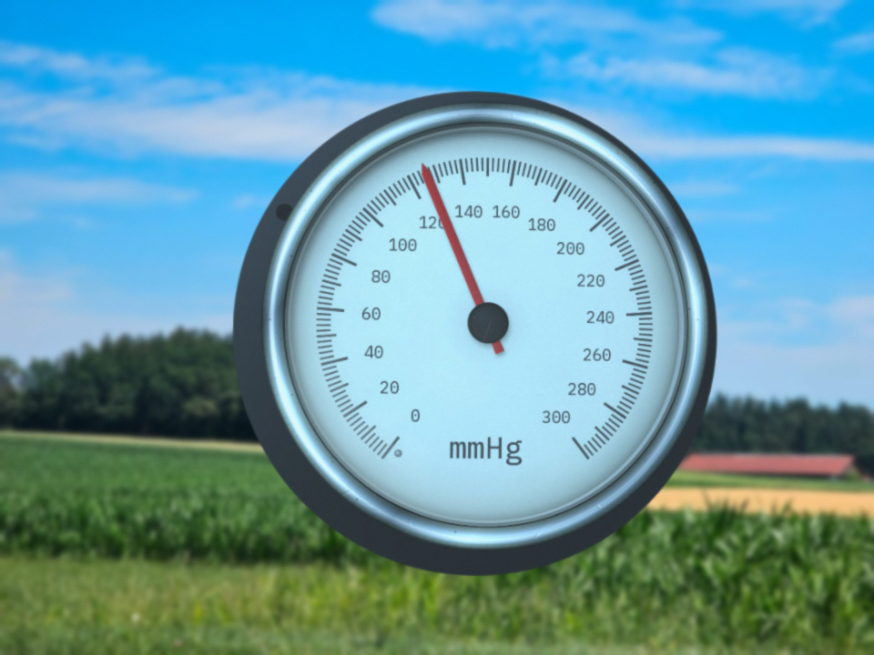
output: 126 mmHg
